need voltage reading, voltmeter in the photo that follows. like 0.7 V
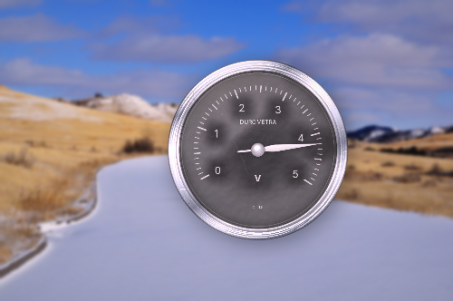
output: 4.2 V
